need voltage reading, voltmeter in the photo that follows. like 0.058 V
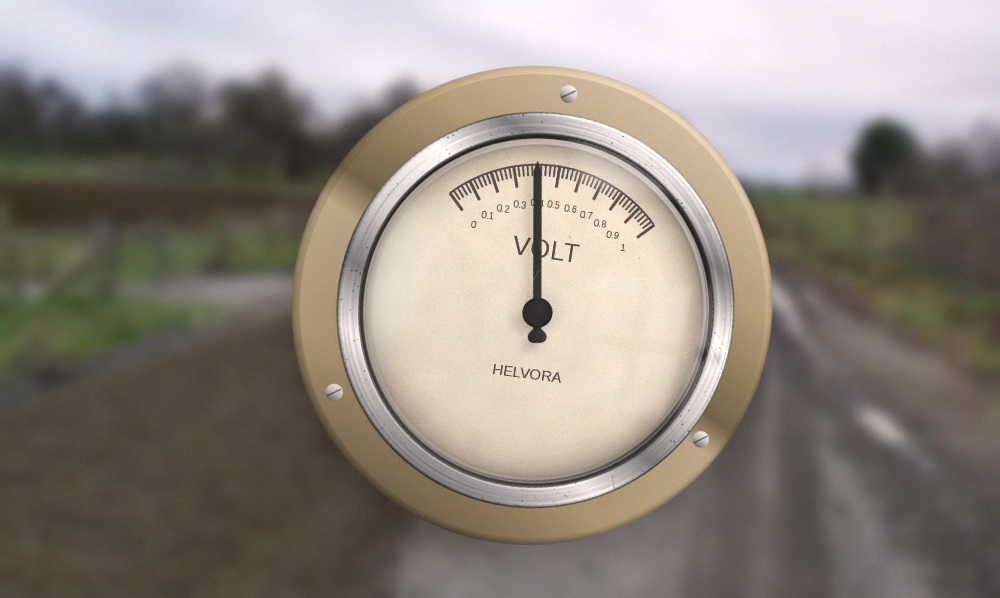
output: 0.4 V
